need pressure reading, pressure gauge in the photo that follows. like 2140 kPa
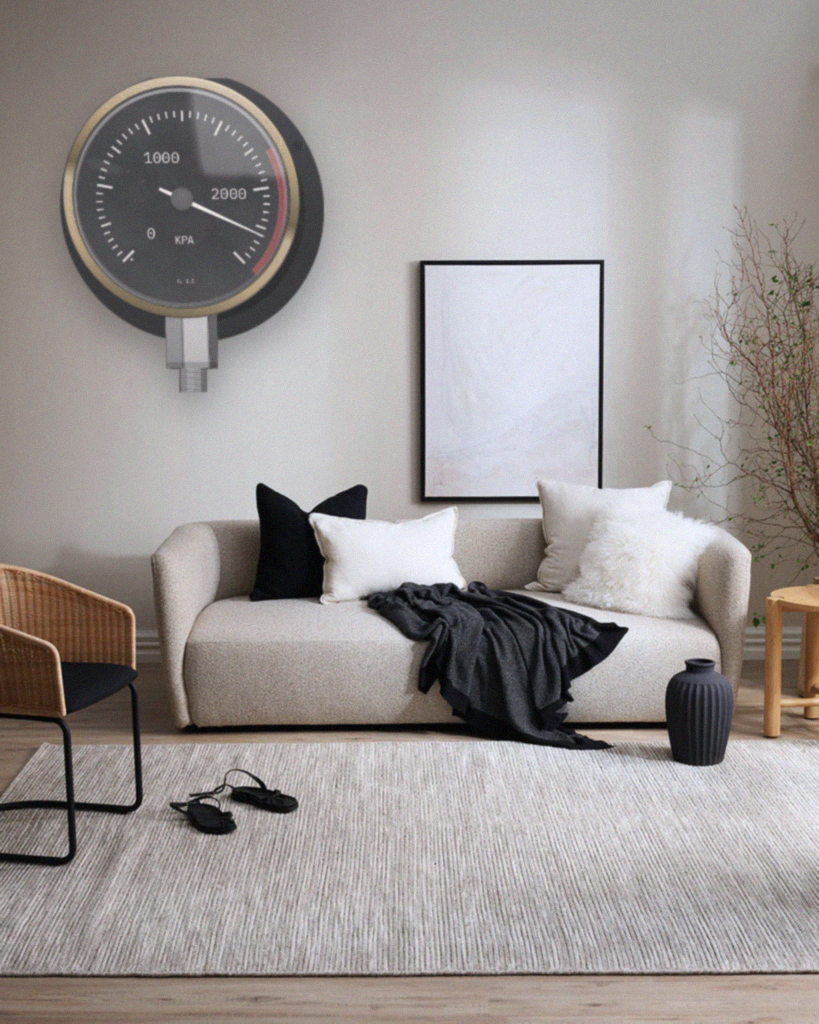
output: 2300 kPa
